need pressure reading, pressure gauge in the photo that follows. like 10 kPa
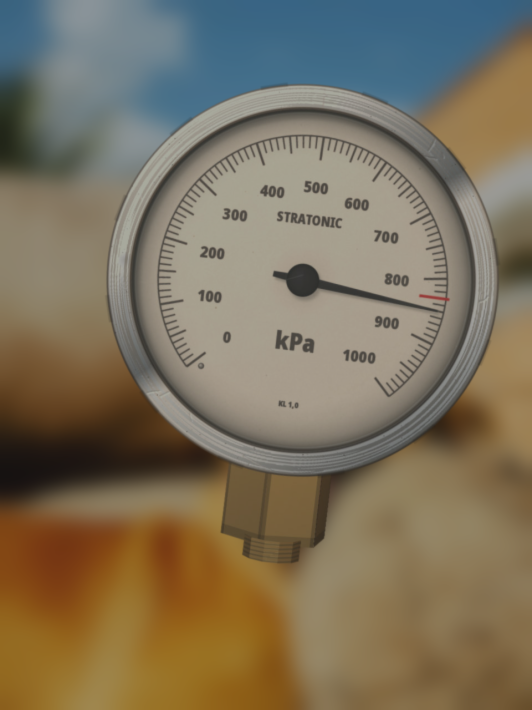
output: 850 kPa
